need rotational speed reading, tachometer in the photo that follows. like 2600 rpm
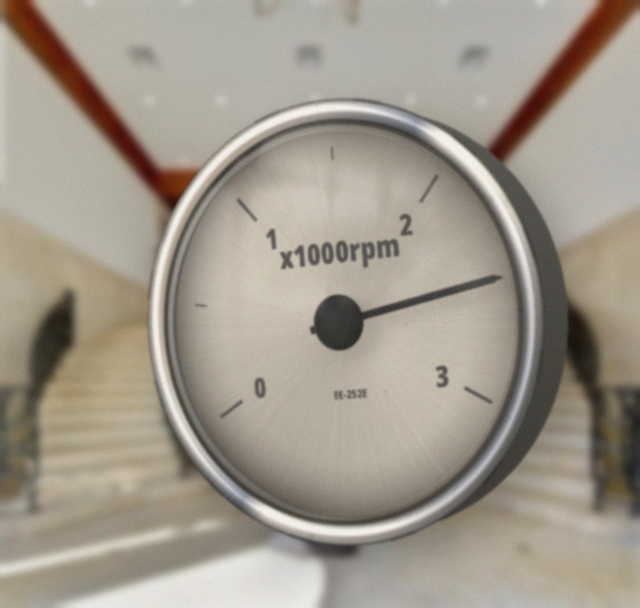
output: 2500 rpm
